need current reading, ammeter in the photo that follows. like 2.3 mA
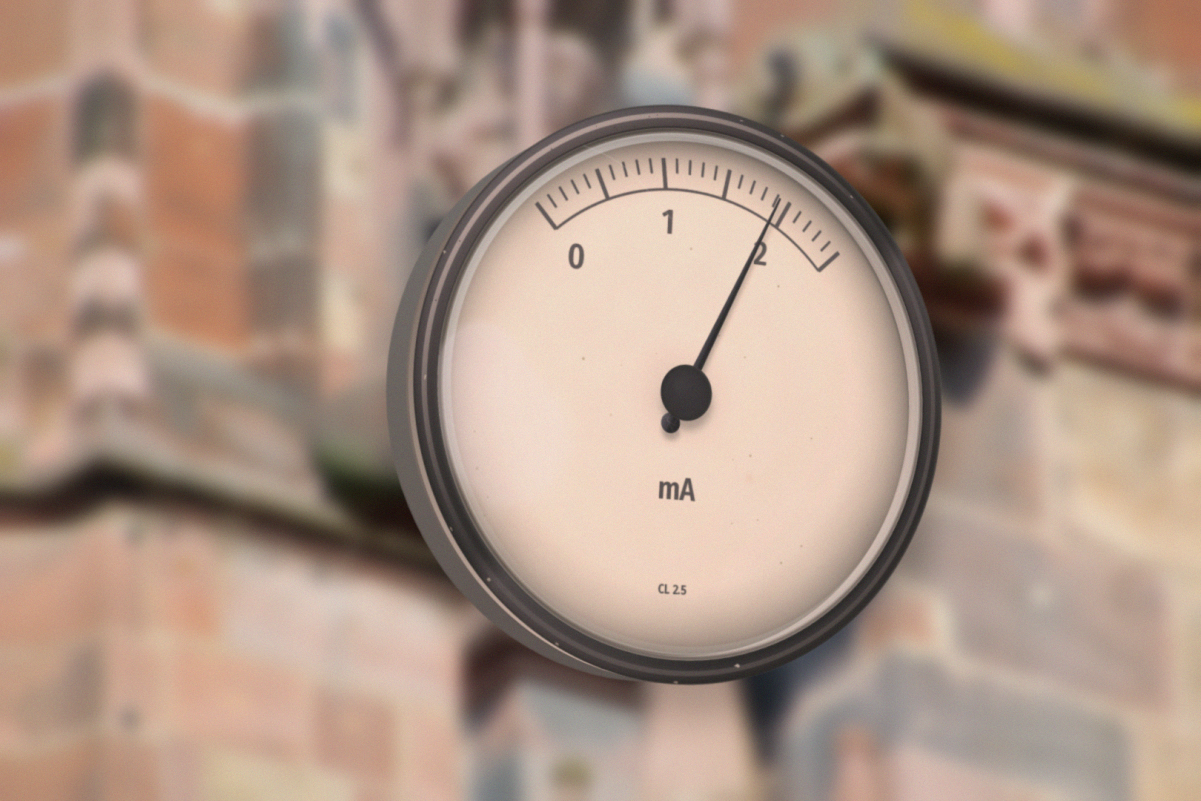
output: 1.9 mA
